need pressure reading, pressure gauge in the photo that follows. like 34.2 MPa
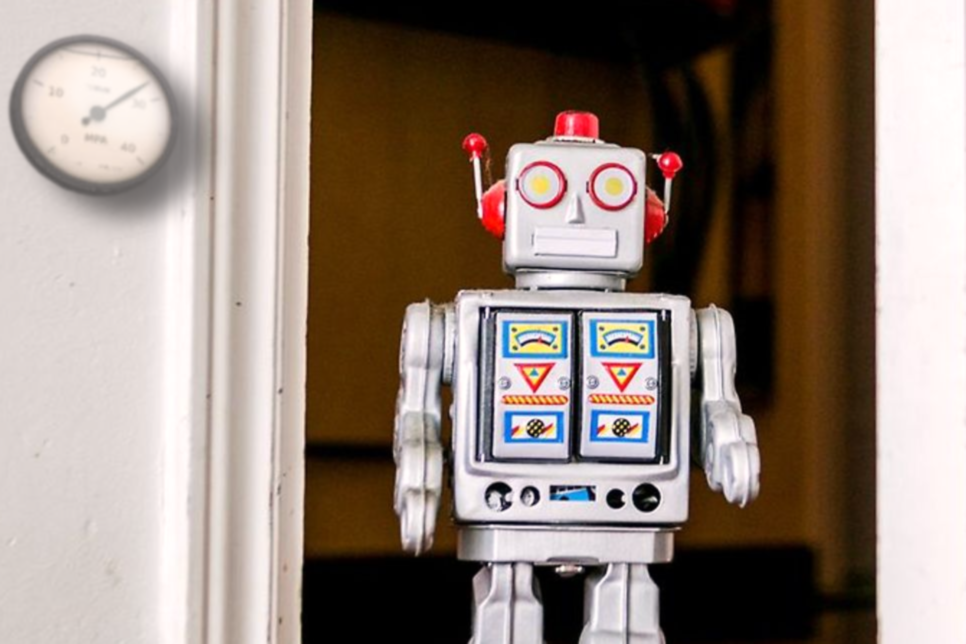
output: 27.5 MPa
